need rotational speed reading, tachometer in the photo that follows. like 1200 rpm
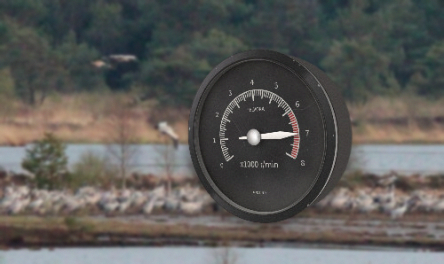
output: 7000 rpm
